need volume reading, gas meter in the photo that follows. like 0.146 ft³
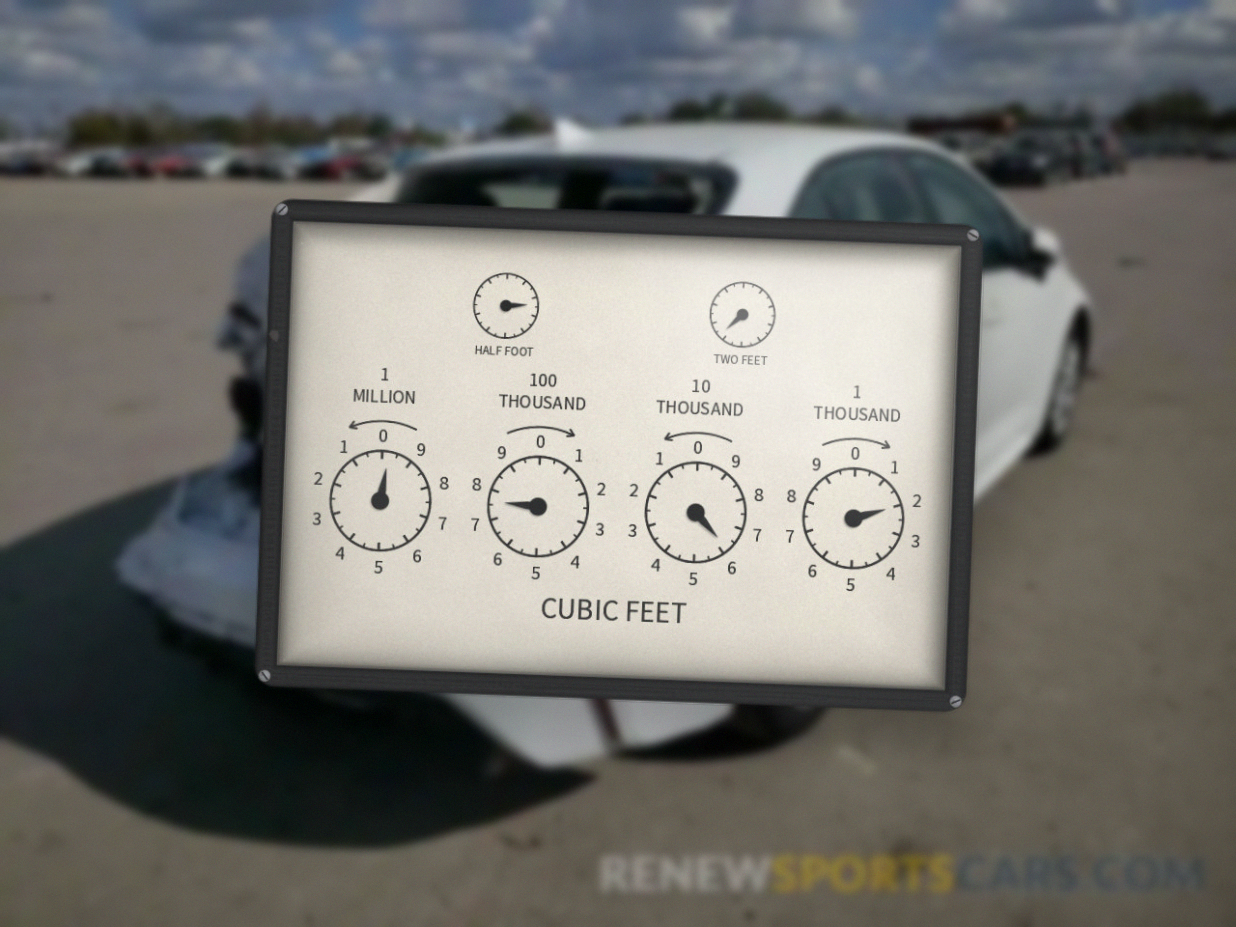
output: 976200 ft³
